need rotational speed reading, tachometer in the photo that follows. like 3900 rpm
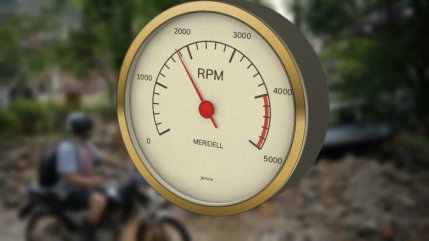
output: 1800 rpm
